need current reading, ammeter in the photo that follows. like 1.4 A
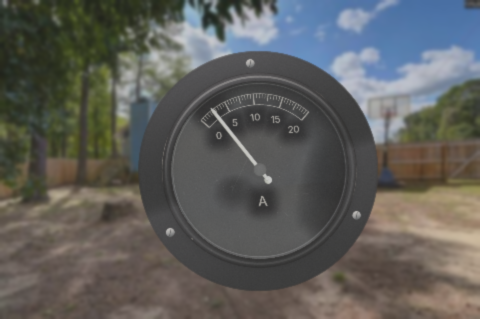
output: 2.5 A
